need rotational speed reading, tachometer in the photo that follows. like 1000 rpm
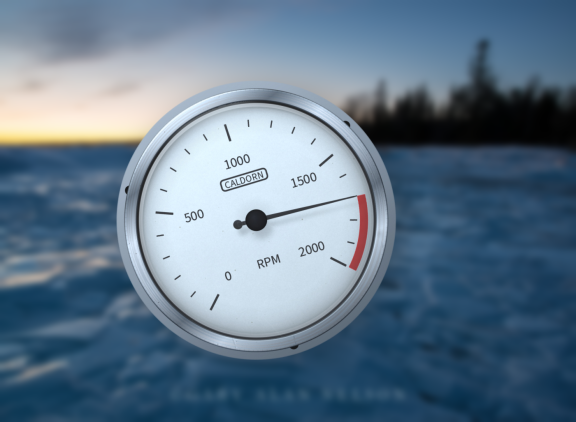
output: 1700 rpm
